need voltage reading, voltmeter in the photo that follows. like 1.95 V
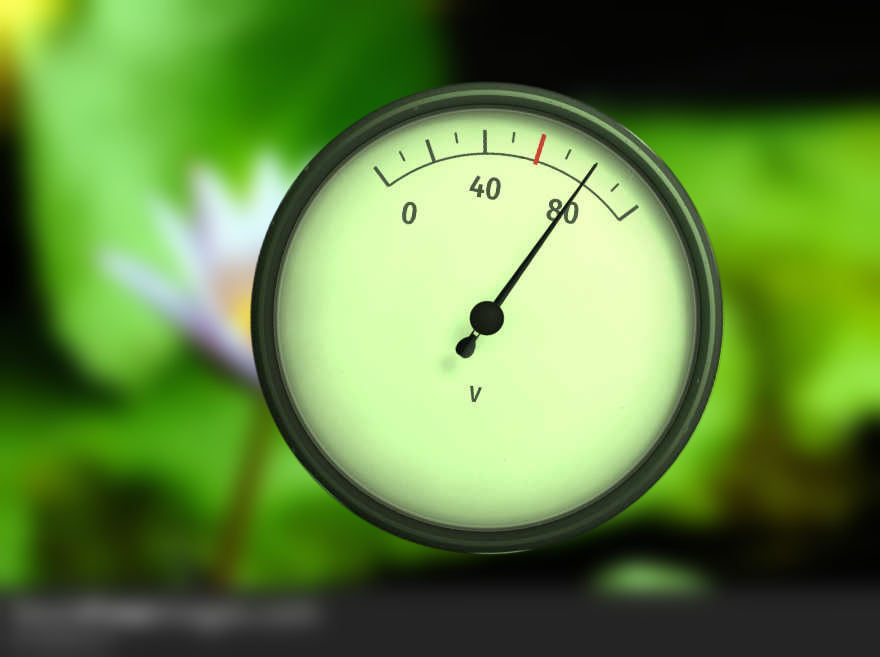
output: 80 V
